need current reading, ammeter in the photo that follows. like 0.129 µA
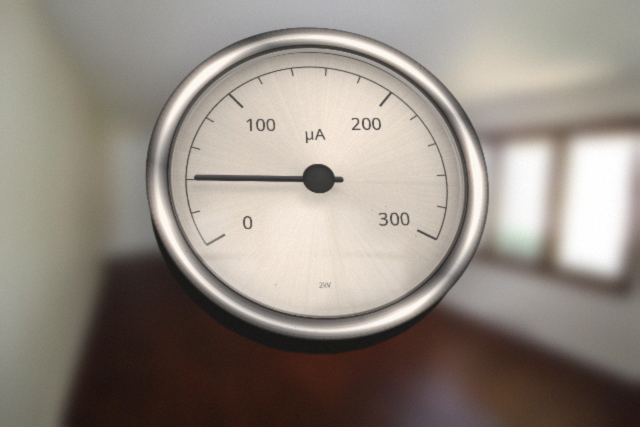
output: 40 µA
